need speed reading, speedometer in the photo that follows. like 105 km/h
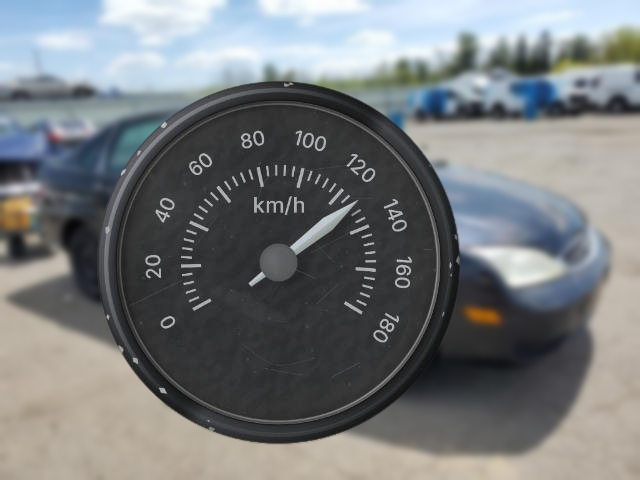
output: 128 km/h
